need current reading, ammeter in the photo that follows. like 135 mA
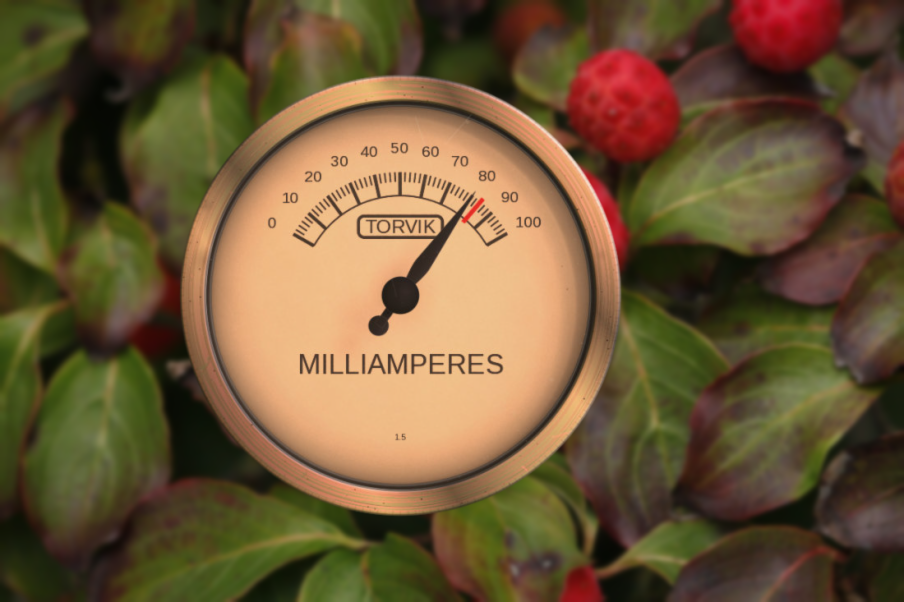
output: 80 mA
